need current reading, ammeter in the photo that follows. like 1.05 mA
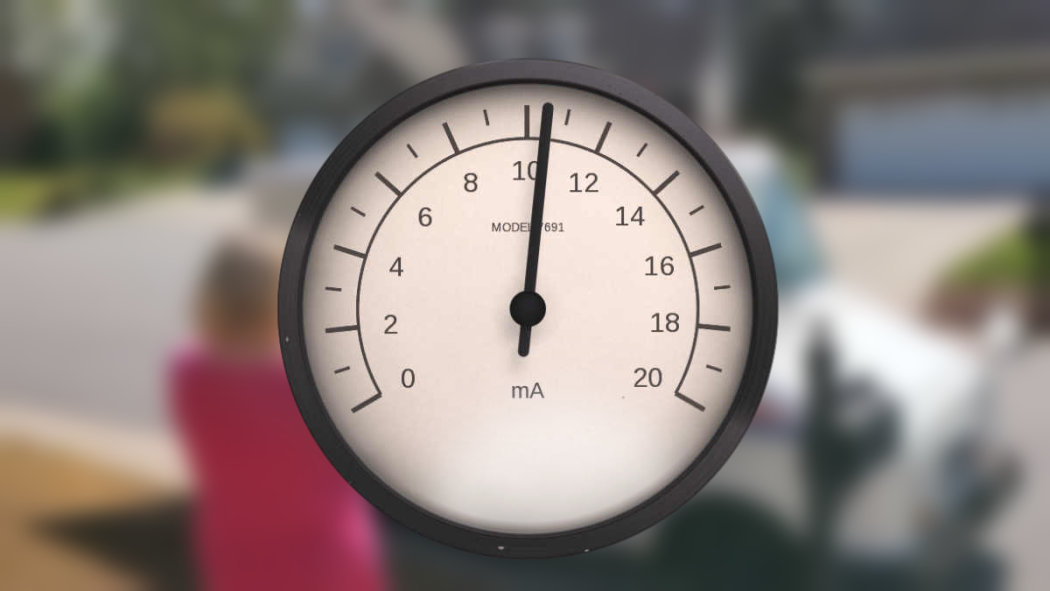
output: 10.5 mA
